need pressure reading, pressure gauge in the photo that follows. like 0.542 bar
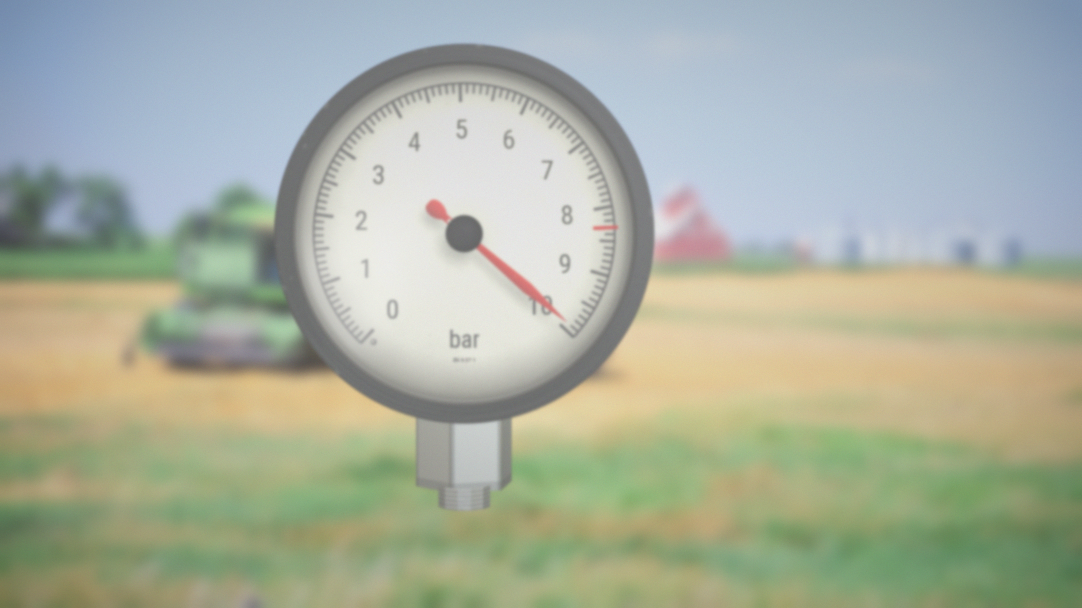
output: 9.9 bar
